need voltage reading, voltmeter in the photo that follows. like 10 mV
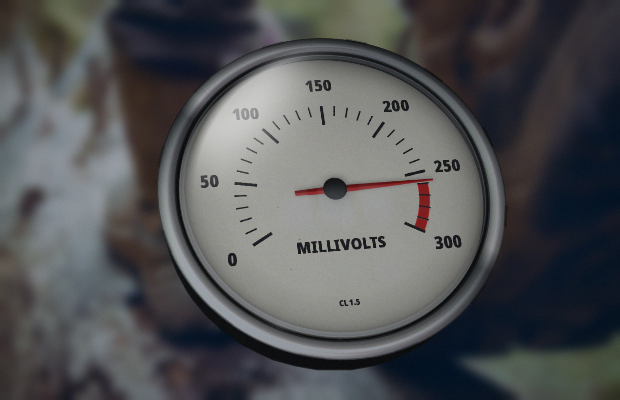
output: 260 mV
